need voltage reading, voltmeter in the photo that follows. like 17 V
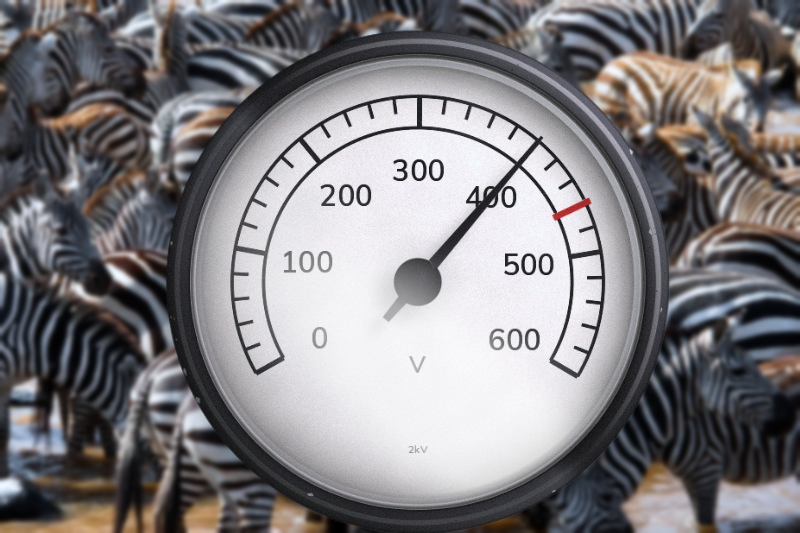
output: 400 V
